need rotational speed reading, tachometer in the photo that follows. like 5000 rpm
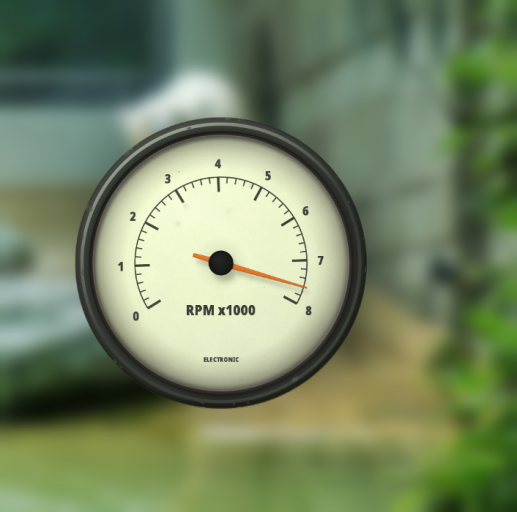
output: 7600 rpm
